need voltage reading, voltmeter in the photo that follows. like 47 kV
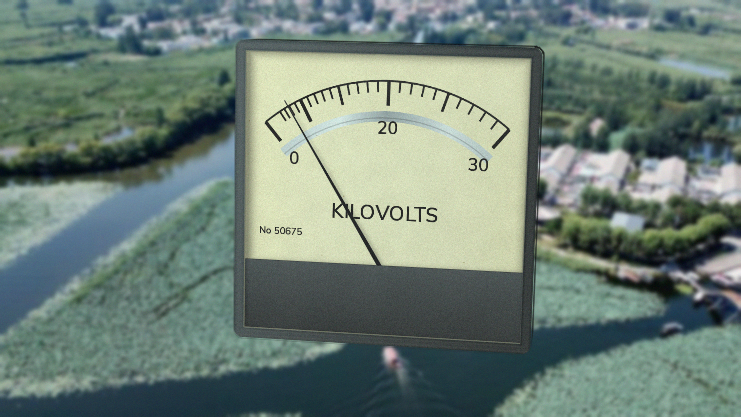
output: 8 kV
